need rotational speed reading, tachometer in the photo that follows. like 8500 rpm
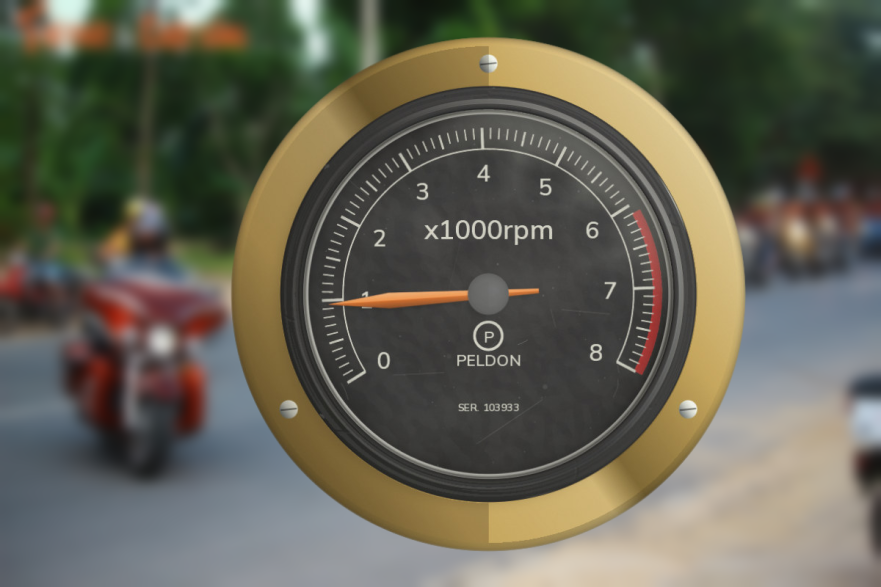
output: 950 rpm
